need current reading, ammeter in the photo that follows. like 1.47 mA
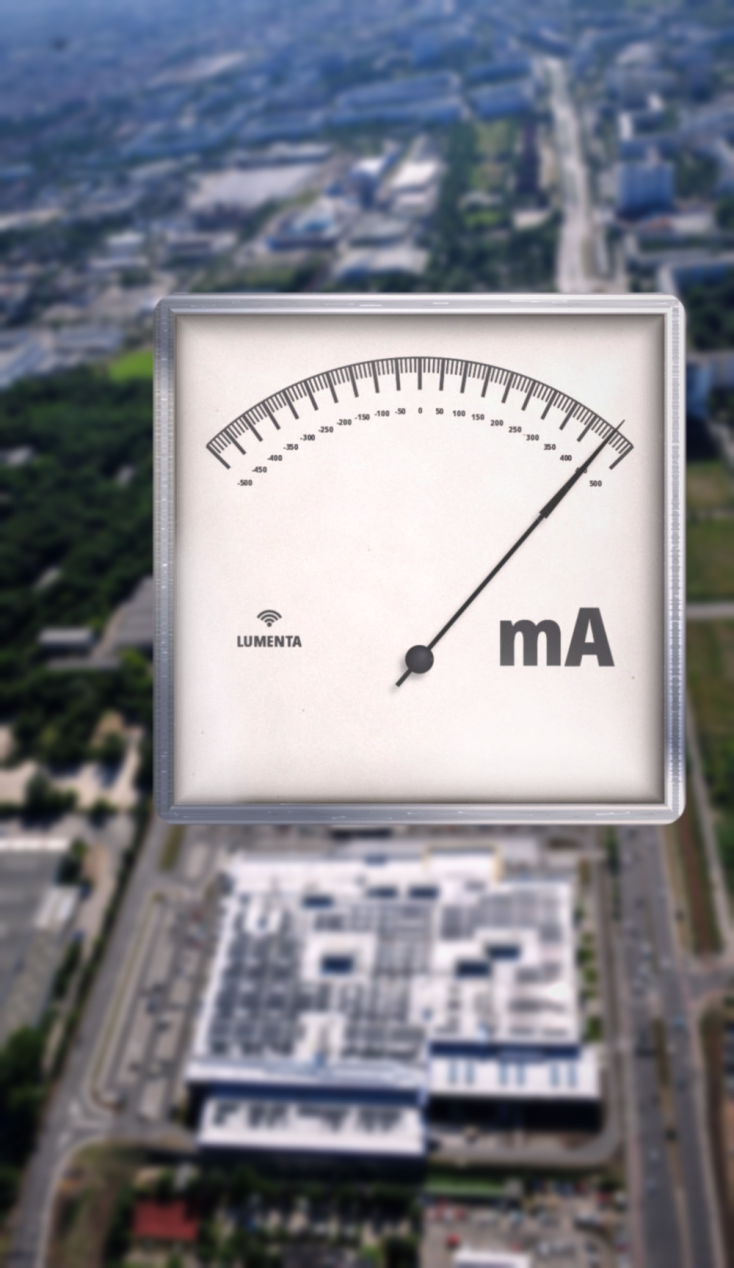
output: 450 mA
